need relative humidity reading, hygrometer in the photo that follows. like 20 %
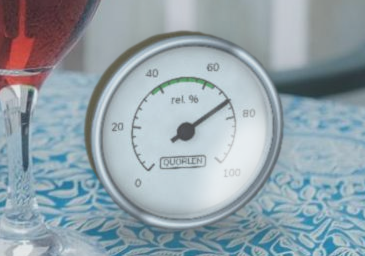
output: 72 %
